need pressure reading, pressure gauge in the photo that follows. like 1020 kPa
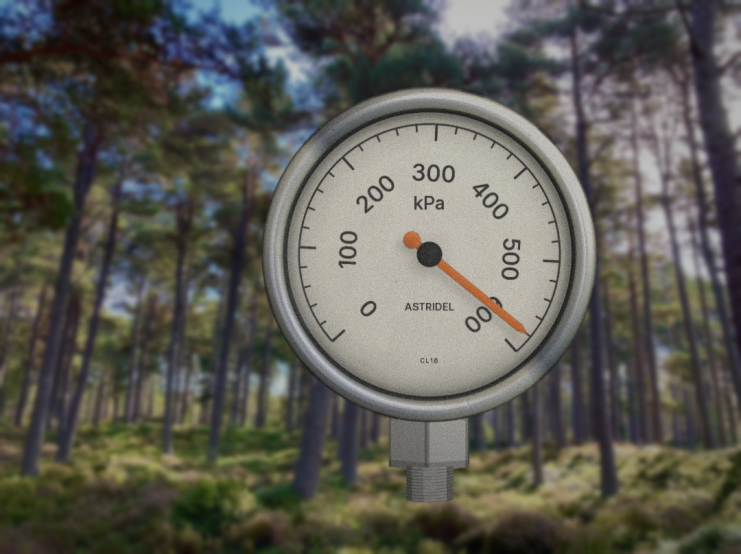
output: 580 kPa
